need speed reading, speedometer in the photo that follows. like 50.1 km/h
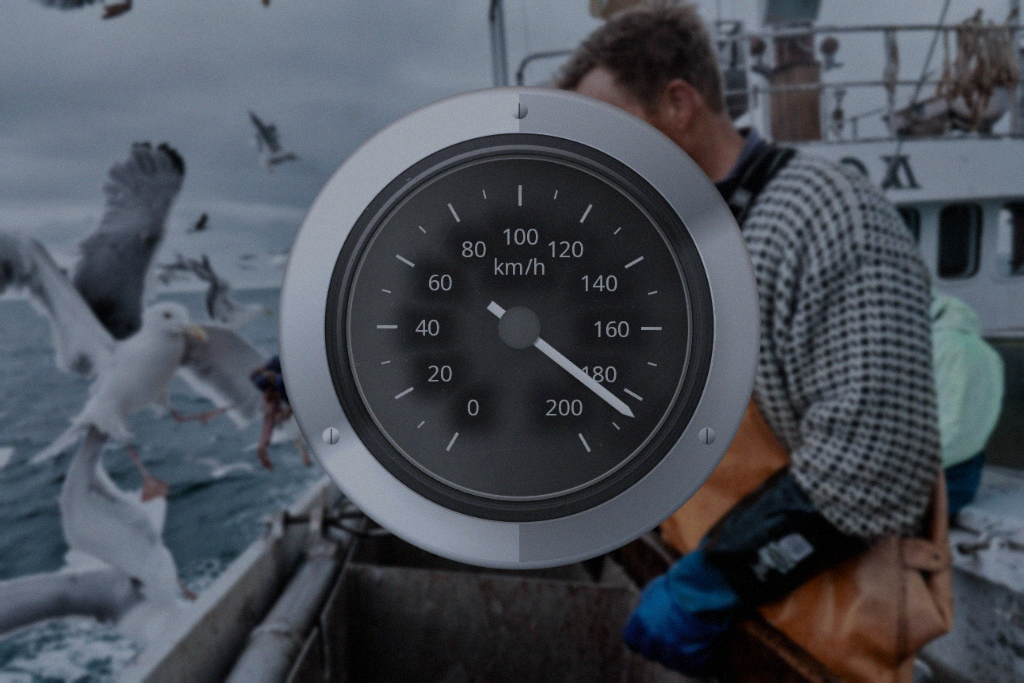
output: 185 km/h
